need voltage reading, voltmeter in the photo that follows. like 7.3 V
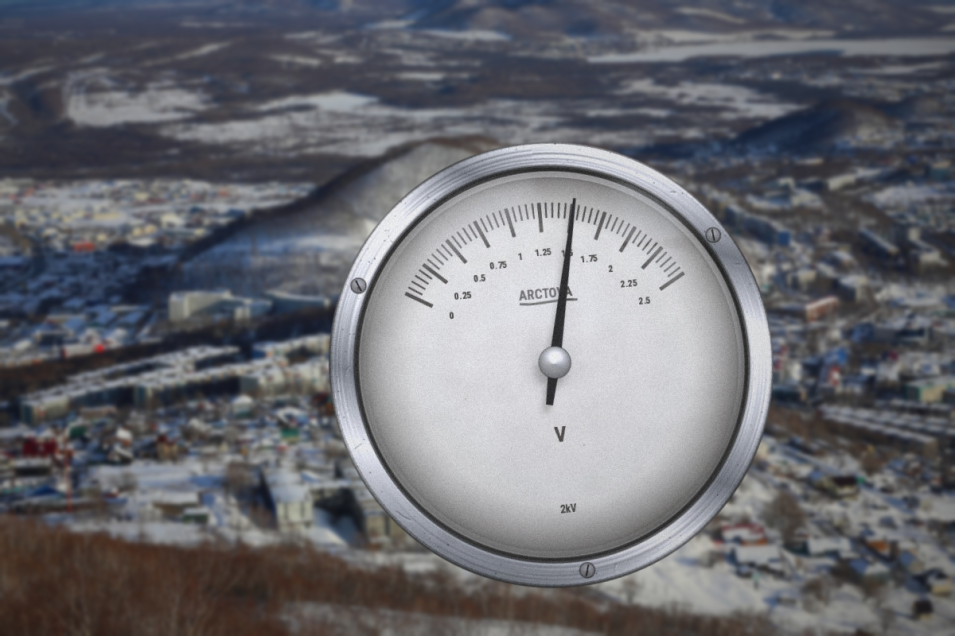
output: 1.5 V
